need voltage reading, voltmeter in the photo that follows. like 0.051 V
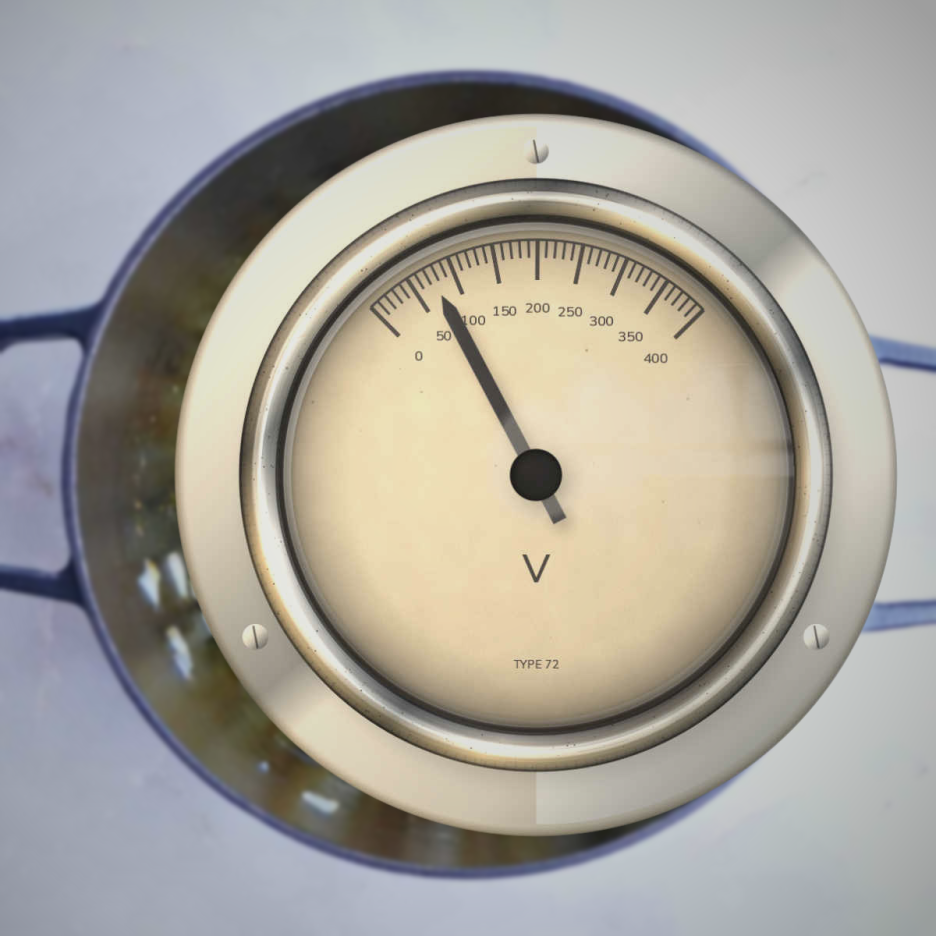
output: 75 V
